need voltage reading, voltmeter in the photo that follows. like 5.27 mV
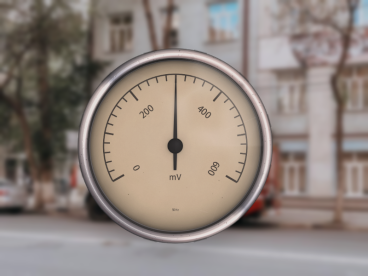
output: 300 mV
